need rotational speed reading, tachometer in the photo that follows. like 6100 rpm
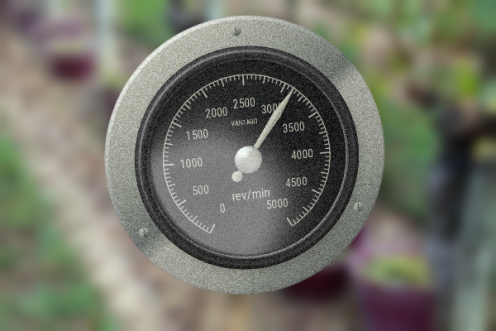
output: 3100 rpm
